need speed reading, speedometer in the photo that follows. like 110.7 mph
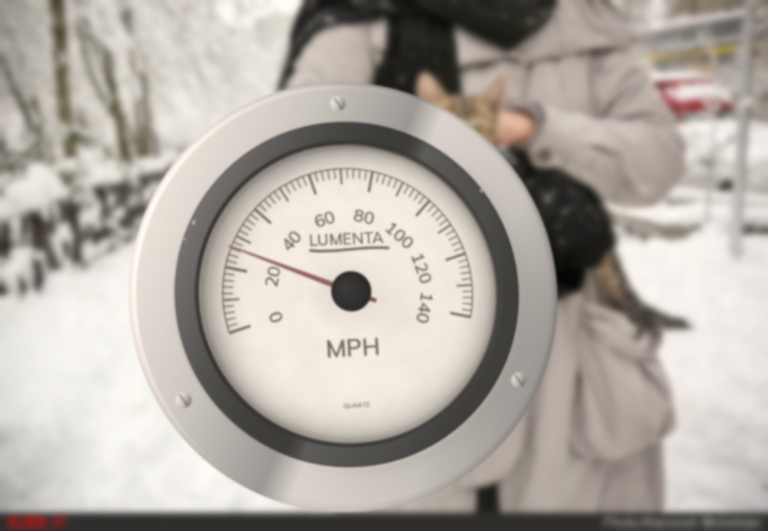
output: 26 mph
